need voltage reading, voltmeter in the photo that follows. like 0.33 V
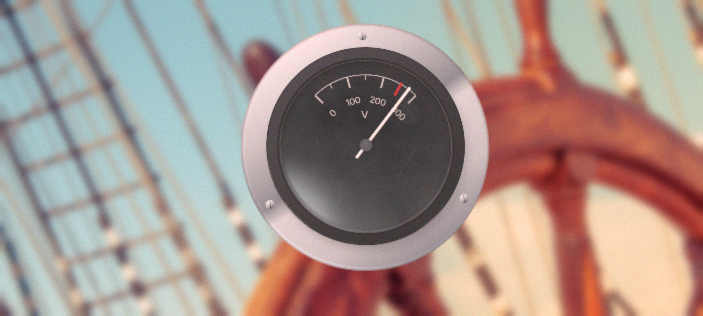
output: 275 V
